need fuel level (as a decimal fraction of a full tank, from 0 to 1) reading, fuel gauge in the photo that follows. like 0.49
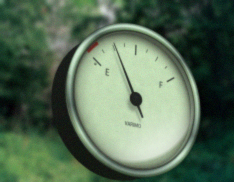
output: 0.25
